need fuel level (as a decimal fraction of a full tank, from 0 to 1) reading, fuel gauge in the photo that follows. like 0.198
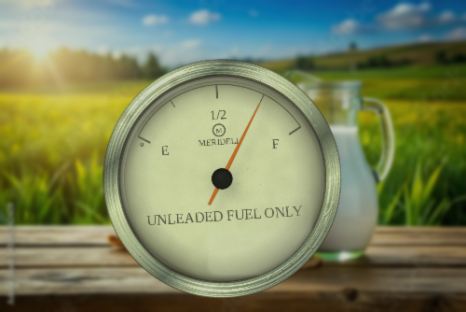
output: 0.75
